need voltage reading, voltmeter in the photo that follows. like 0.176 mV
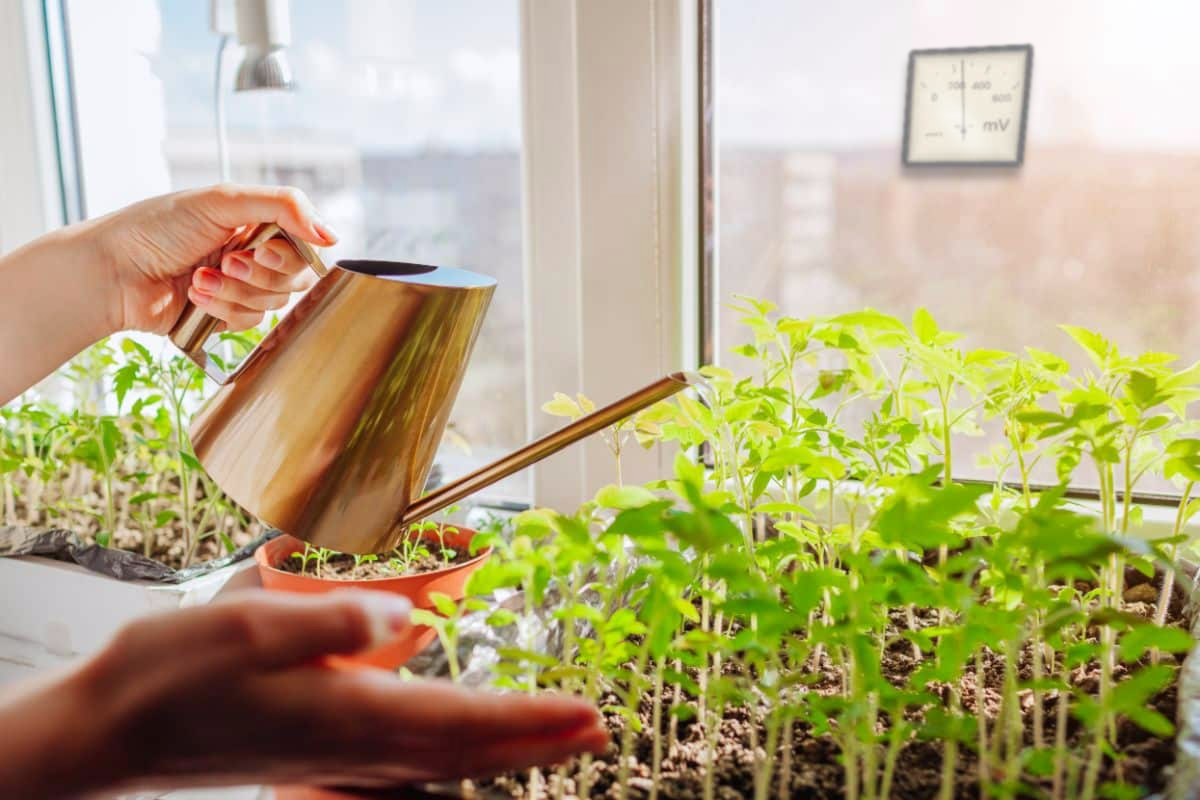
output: 250 mV
